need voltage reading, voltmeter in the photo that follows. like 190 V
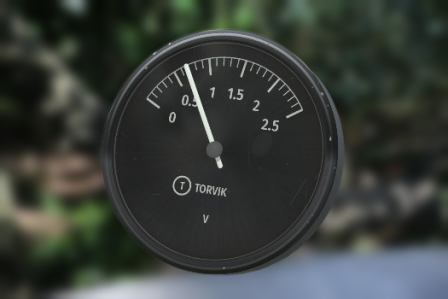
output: 0.7 V
